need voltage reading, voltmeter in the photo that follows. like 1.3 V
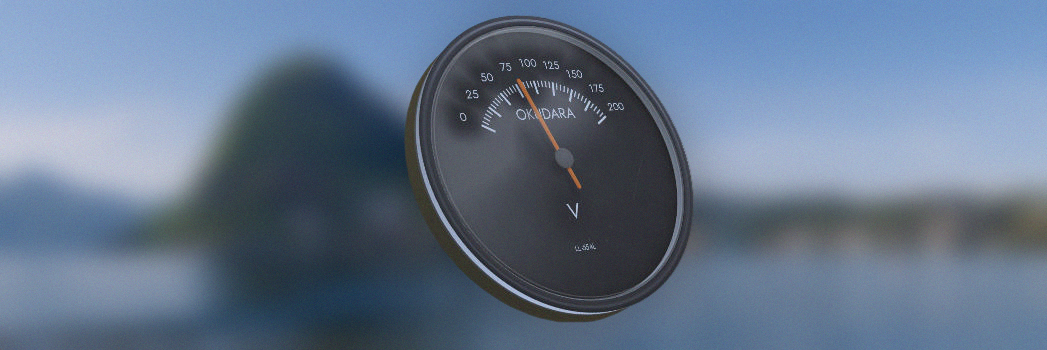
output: 75 V
